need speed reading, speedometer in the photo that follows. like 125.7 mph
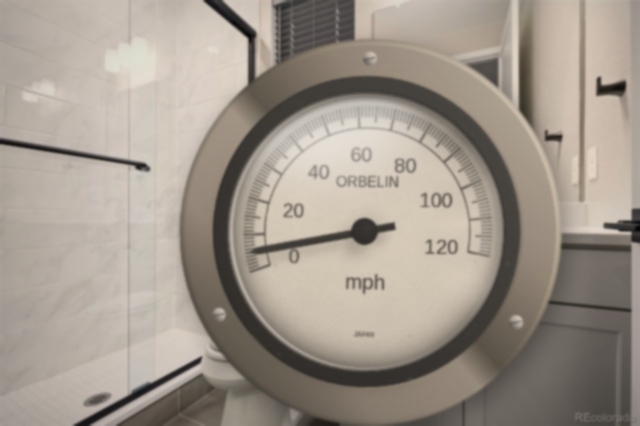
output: 5 mph
